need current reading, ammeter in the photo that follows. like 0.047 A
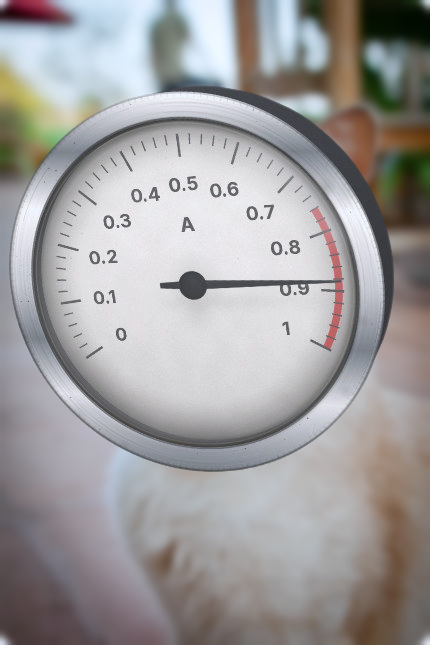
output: 0.88 A
